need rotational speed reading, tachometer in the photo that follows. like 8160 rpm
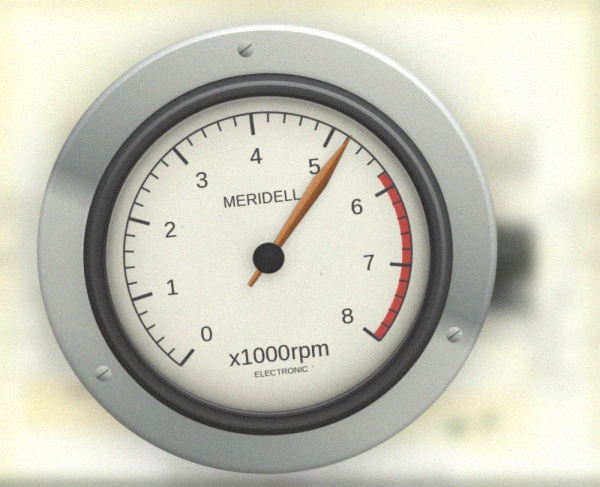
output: 5200 rpm
